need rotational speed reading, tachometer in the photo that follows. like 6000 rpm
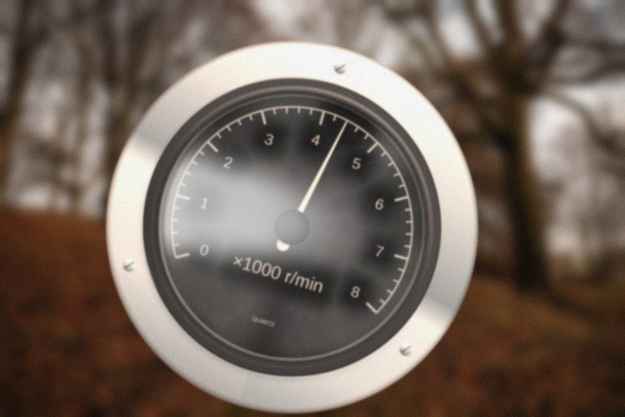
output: 4400 rpm
